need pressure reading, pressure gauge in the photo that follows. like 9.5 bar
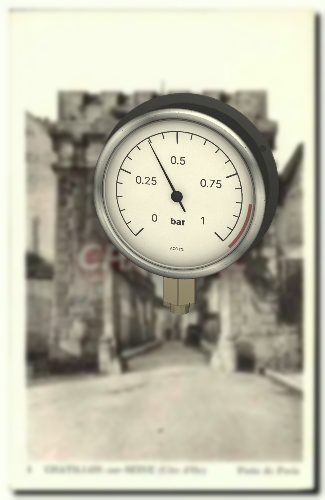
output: 0.4 bar
